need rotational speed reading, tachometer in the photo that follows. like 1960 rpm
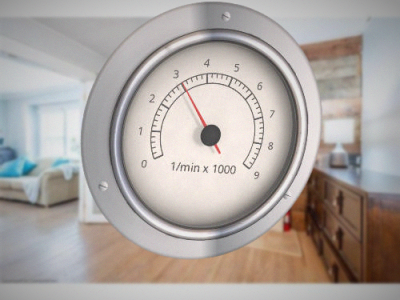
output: 3000 rpm
